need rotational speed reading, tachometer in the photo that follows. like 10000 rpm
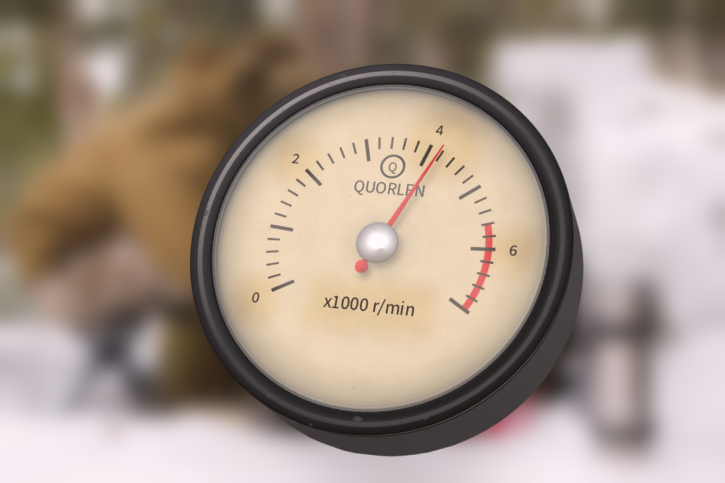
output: 4200 rpm
